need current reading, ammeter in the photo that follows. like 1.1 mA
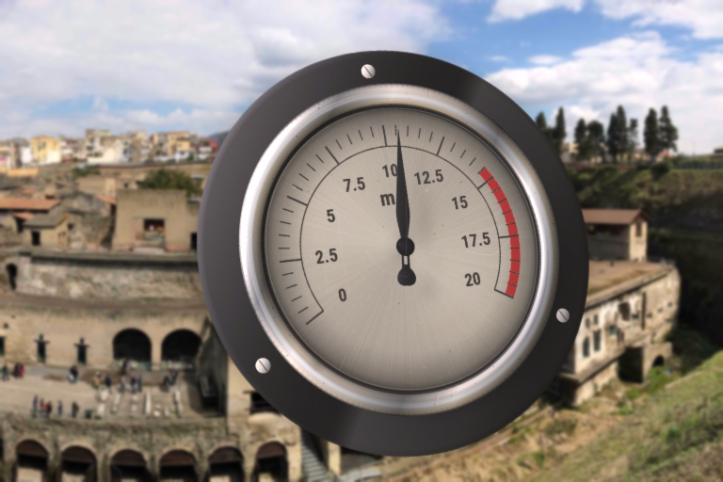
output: 10.5 mA
